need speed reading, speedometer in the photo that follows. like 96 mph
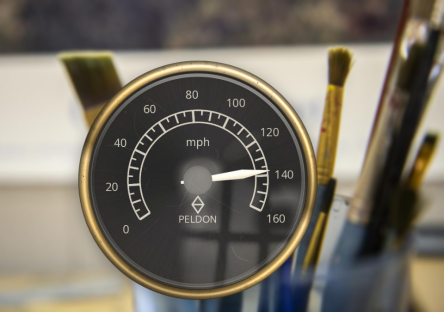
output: 137.5 mph
